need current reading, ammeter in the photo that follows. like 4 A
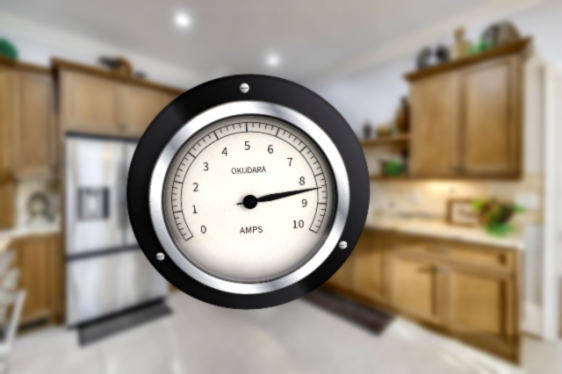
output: 8.4 A
